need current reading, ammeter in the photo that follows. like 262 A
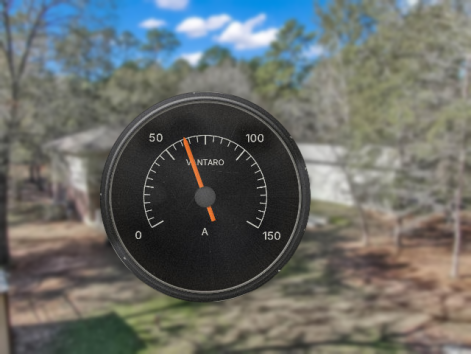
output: 62.5 A
